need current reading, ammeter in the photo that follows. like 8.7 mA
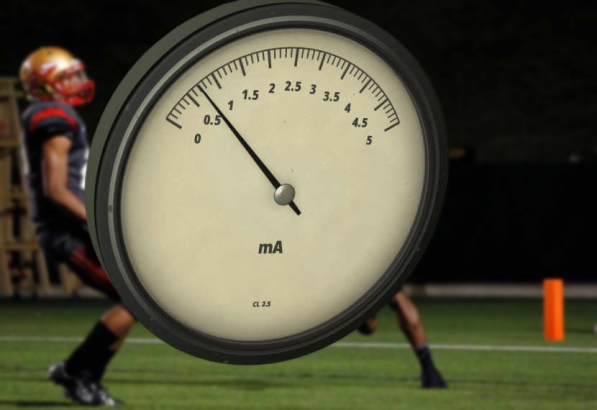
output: 0.7 mA
